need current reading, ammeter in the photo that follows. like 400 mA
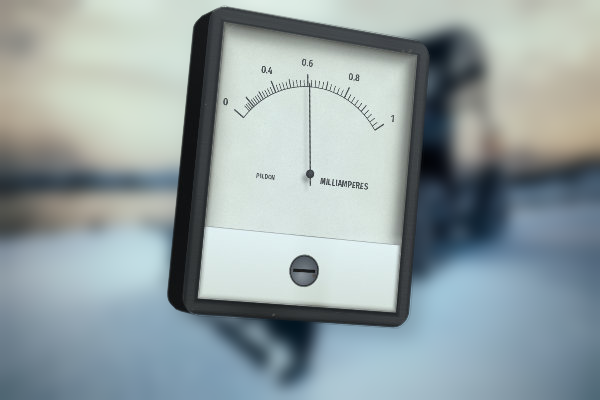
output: 0.6 mA
